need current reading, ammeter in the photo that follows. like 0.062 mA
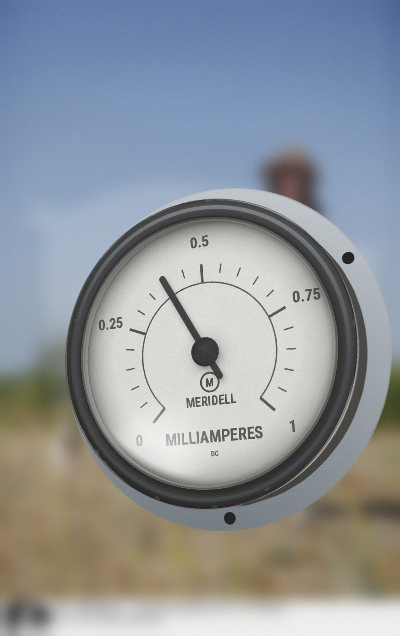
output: 0.4 mA
